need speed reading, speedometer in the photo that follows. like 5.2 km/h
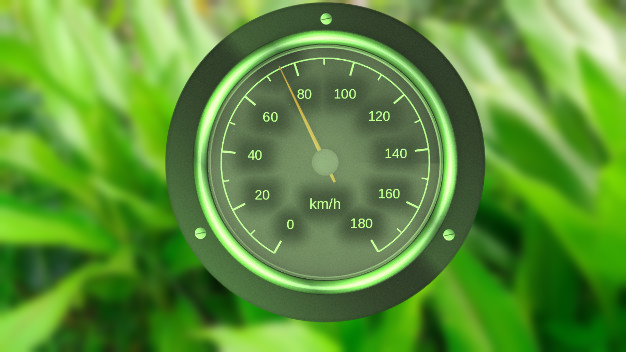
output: 75 km/h
